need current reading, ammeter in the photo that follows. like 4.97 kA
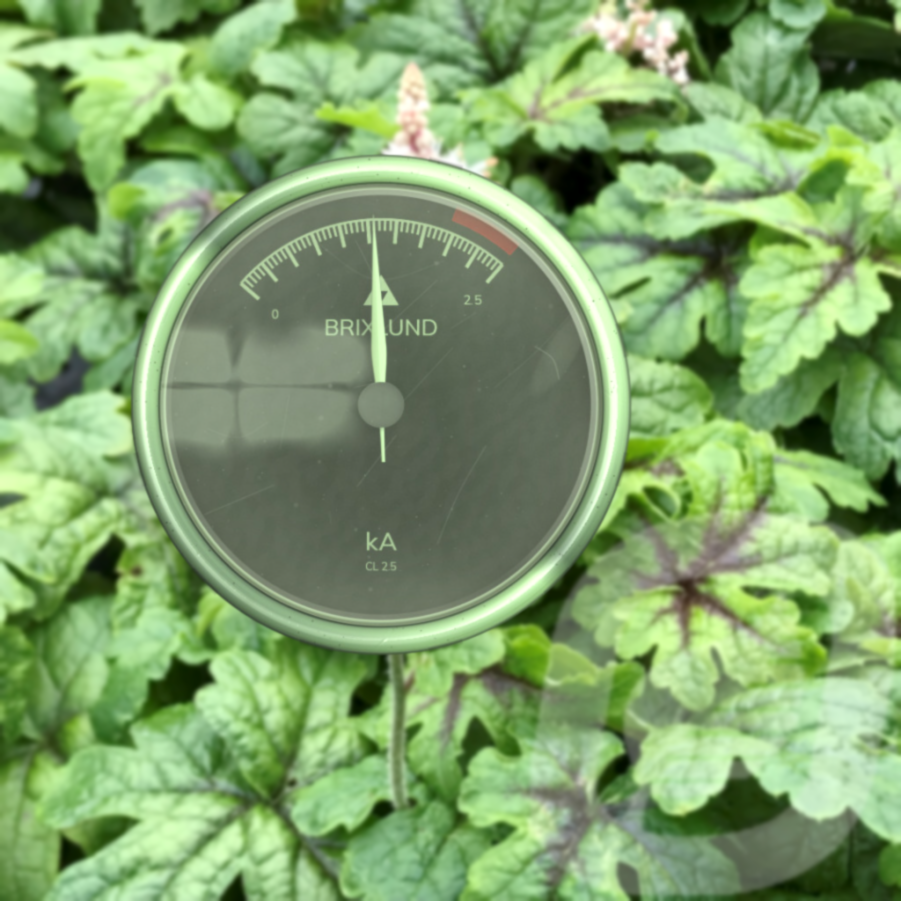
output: 1.3 kA
